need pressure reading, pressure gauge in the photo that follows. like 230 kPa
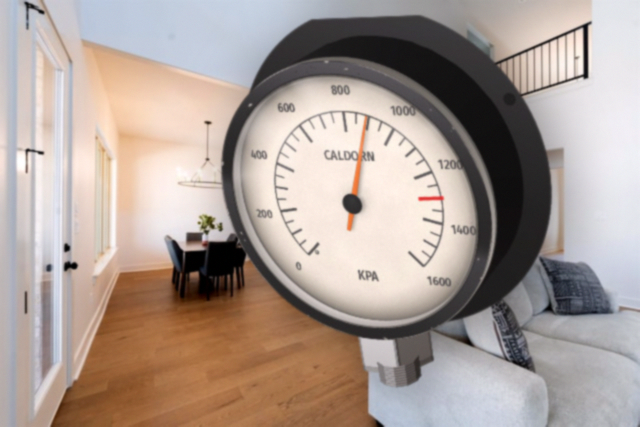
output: 900 kPa
